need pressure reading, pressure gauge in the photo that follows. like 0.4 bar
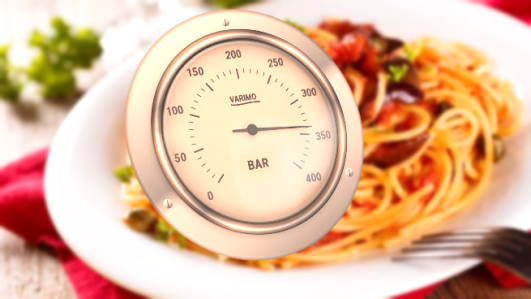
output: 340 bar
